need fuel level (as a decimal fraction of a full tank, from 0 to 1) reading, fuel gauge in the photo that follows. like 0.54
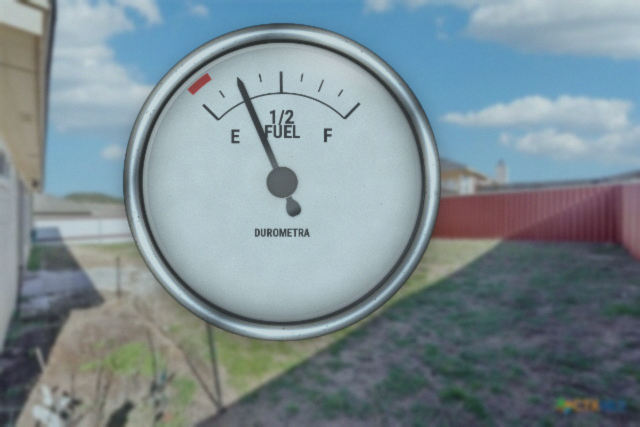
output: 0.25
